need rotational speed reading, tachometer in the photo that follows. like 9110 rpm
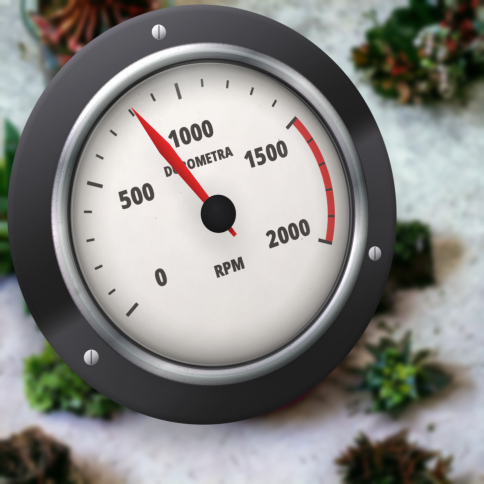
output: 800 rpm
